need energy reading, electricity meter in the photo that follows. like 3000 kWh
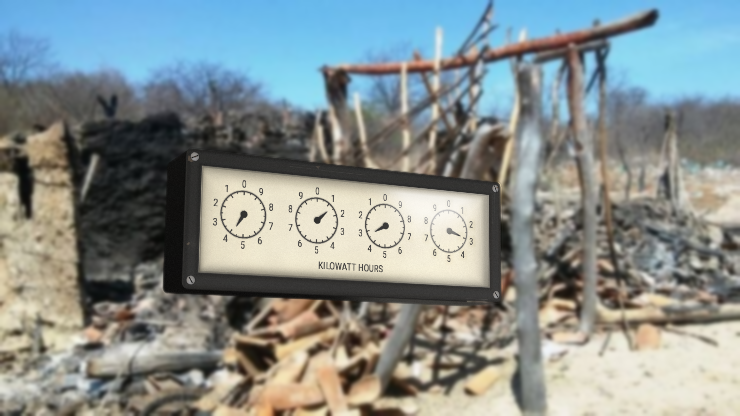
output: 4133 kWh
